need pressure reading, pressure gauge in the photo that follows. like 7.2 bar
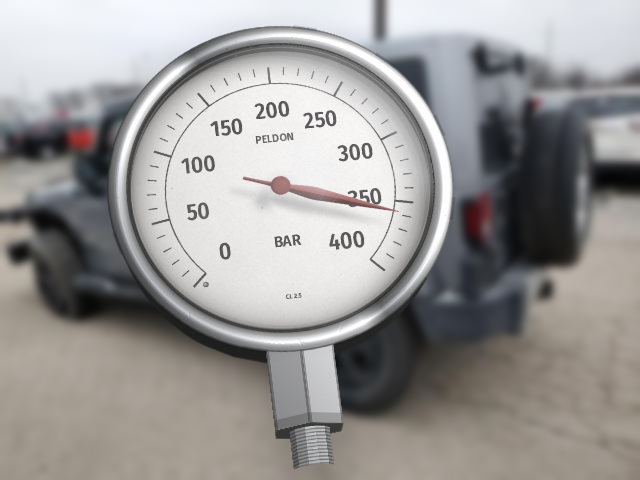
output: 360 bar
